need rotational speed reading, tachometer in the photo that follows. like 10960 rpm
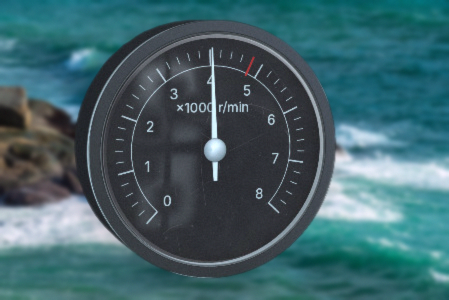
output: 4000 rpm
